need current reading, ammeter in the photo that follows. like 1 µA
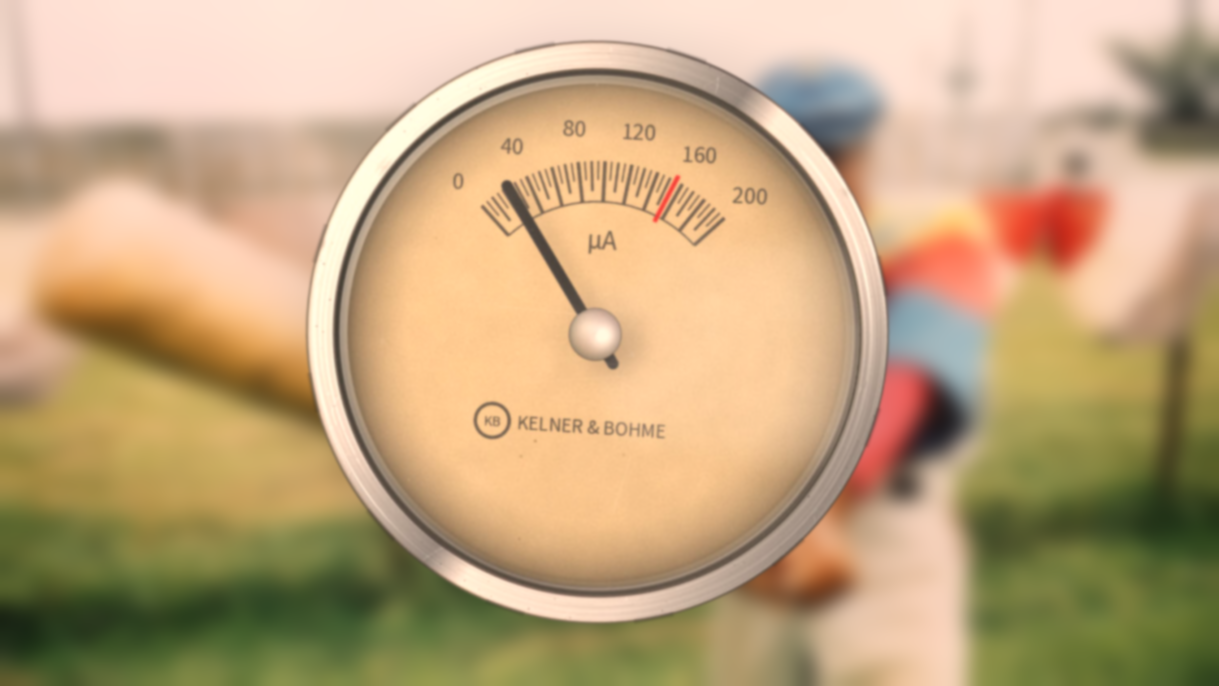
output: 25 µA
